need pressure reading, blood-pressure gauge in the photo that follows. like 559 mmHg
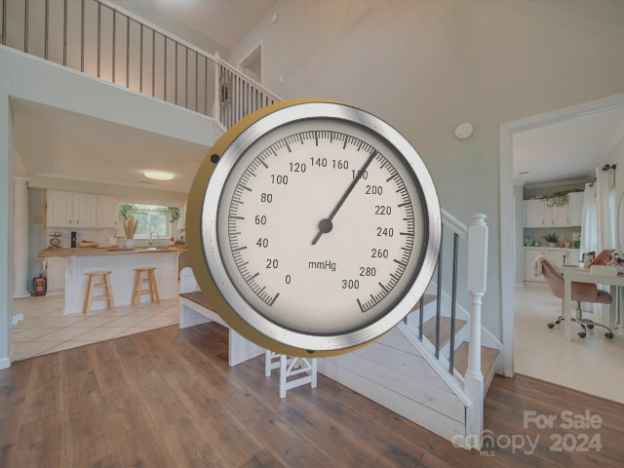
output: 180 mmHg
